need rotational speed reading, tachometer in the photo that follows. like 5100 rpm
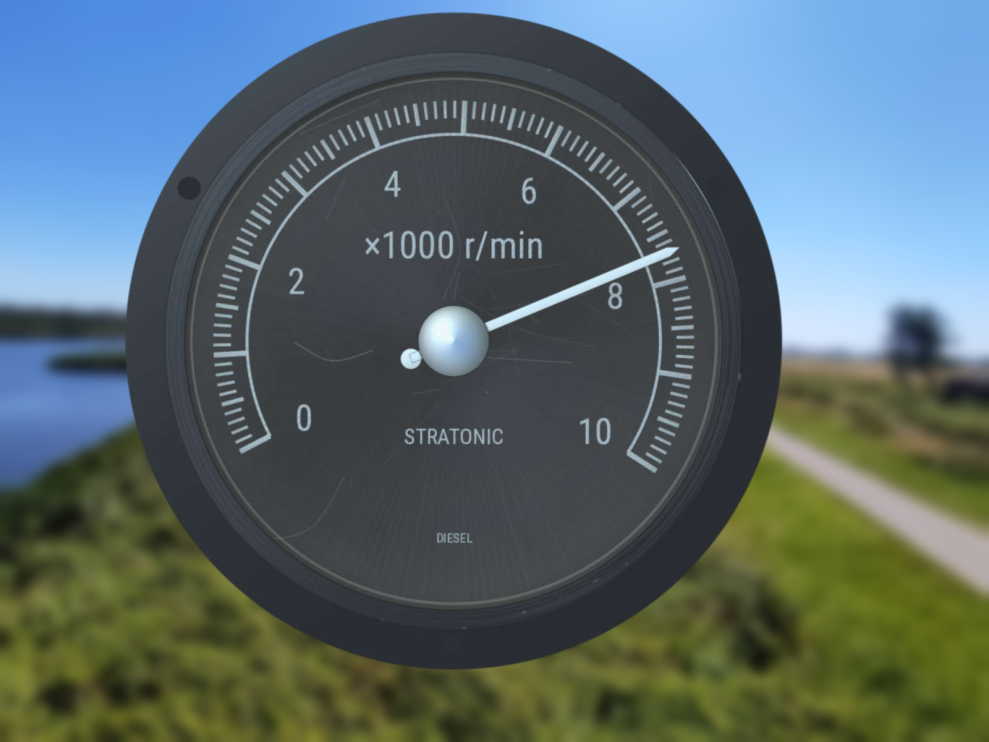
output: 7700 rpm
